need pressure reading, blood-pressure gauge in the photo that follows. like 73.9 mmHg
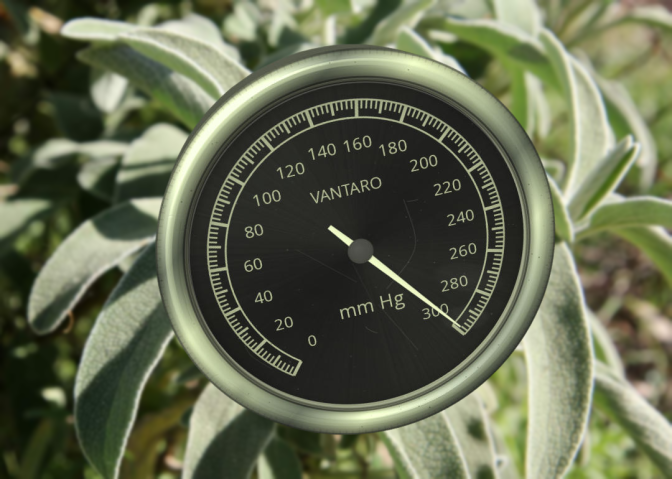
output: 298 mmHg
